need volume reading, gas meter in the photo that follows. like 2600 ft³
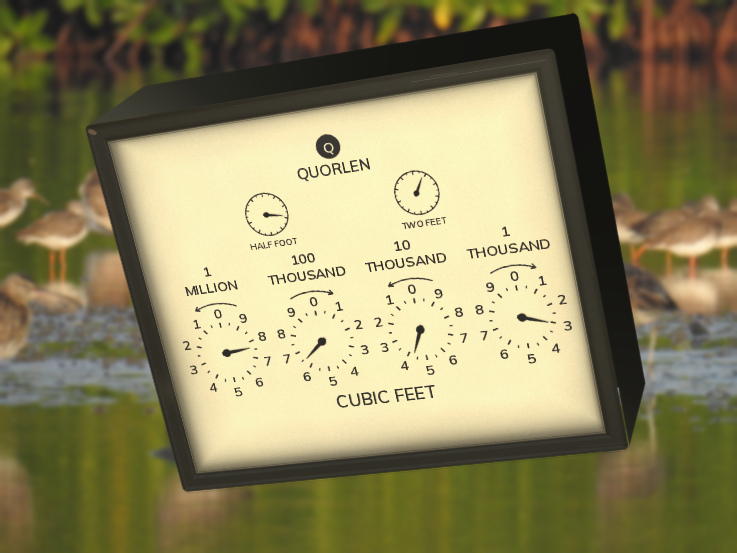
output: 764300 ft³
